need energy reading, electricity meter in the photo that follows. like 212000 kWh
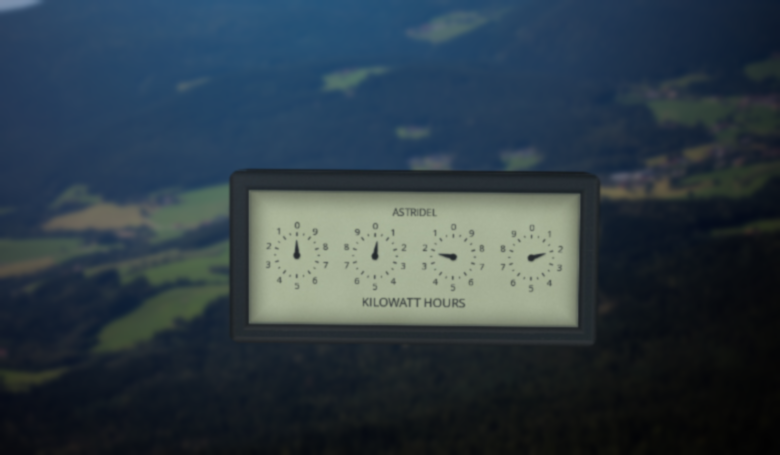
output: 22 kWh
